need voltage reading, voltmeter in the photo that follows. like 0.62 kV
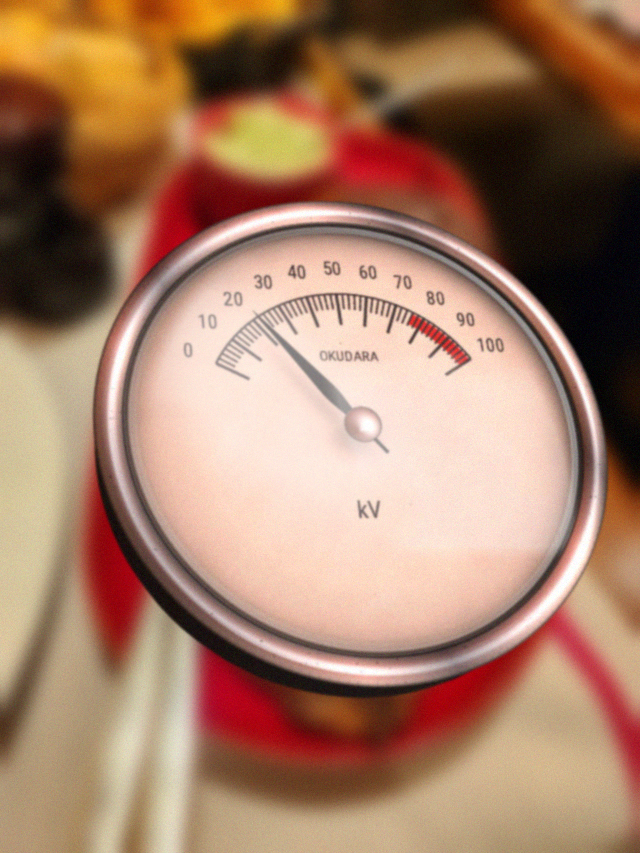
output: 20 kV
